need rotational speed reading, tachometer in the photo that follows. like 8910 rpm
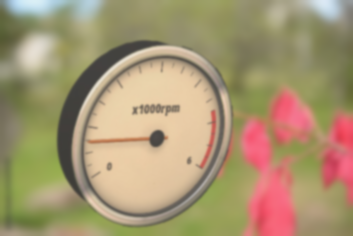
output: 750 rpm
